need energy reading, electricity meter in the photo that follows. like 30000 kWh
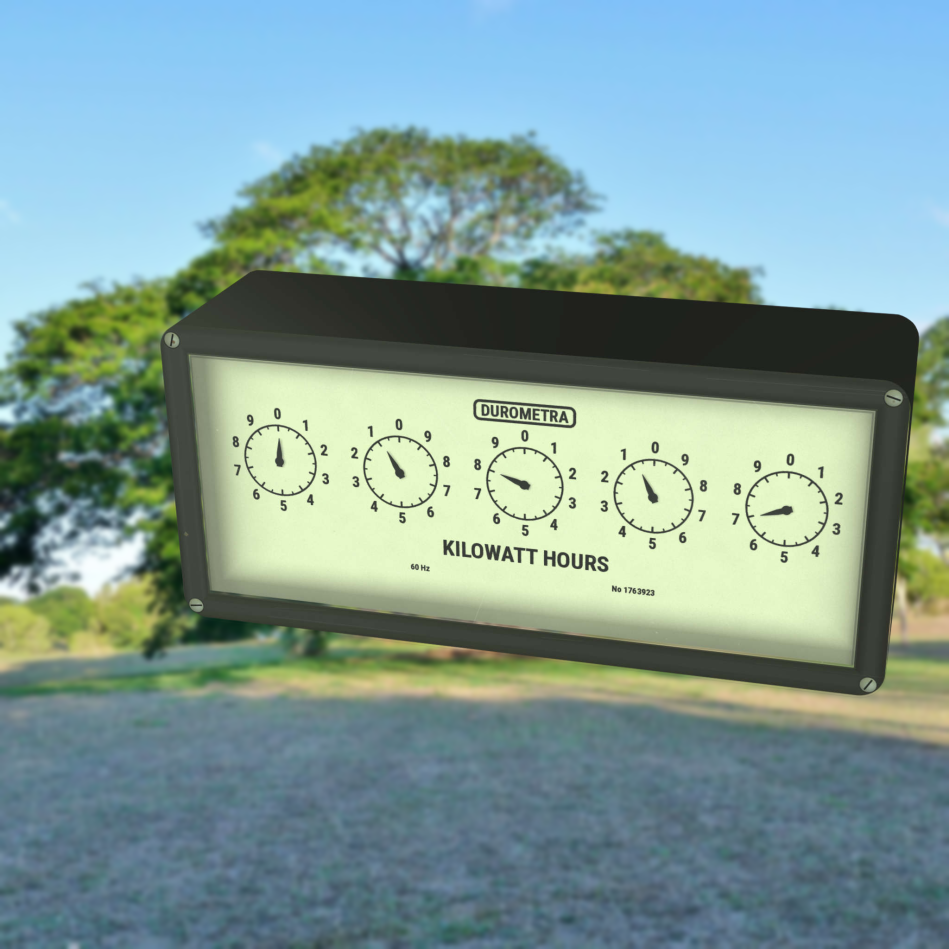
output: 807 kWh
